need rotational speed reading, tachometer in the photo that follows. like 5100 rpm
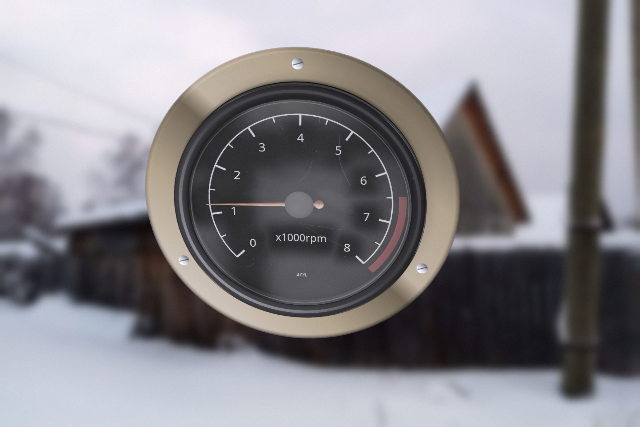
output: 1250 rpm
